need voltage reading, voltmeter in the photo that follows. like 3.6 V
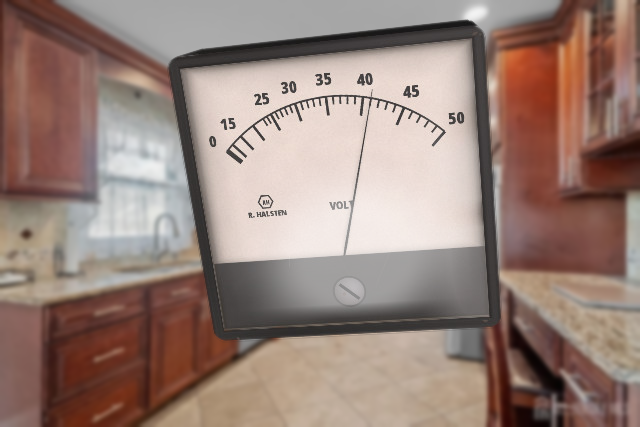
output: 41 V
